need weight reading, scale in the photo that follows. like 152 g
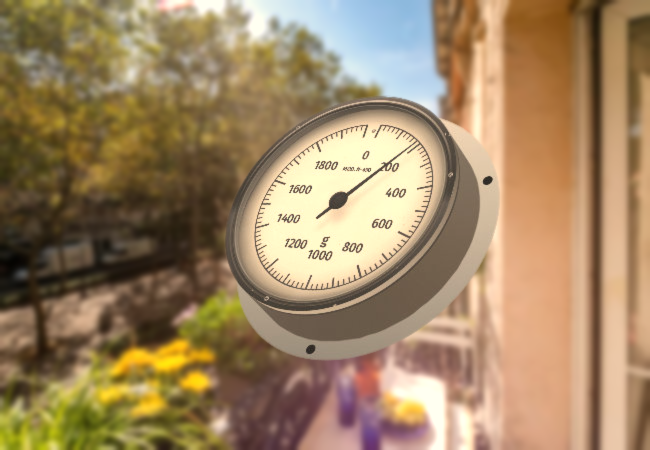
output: 200 g
